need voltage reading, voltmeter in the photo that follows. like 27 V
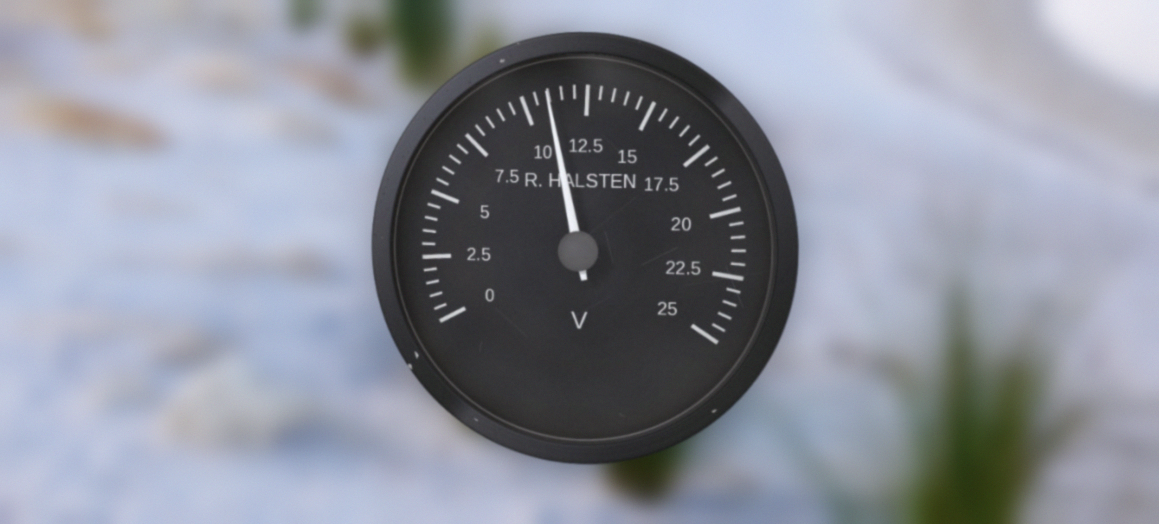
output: 11 V
